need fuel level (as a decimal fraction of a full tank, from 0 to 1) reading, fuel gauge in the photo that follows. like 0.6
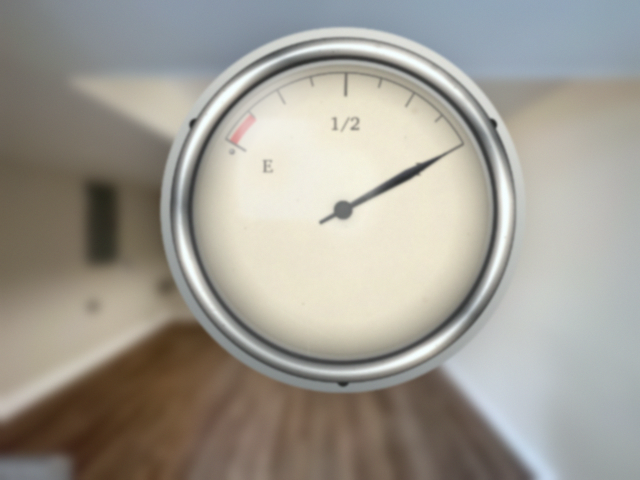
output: 1
